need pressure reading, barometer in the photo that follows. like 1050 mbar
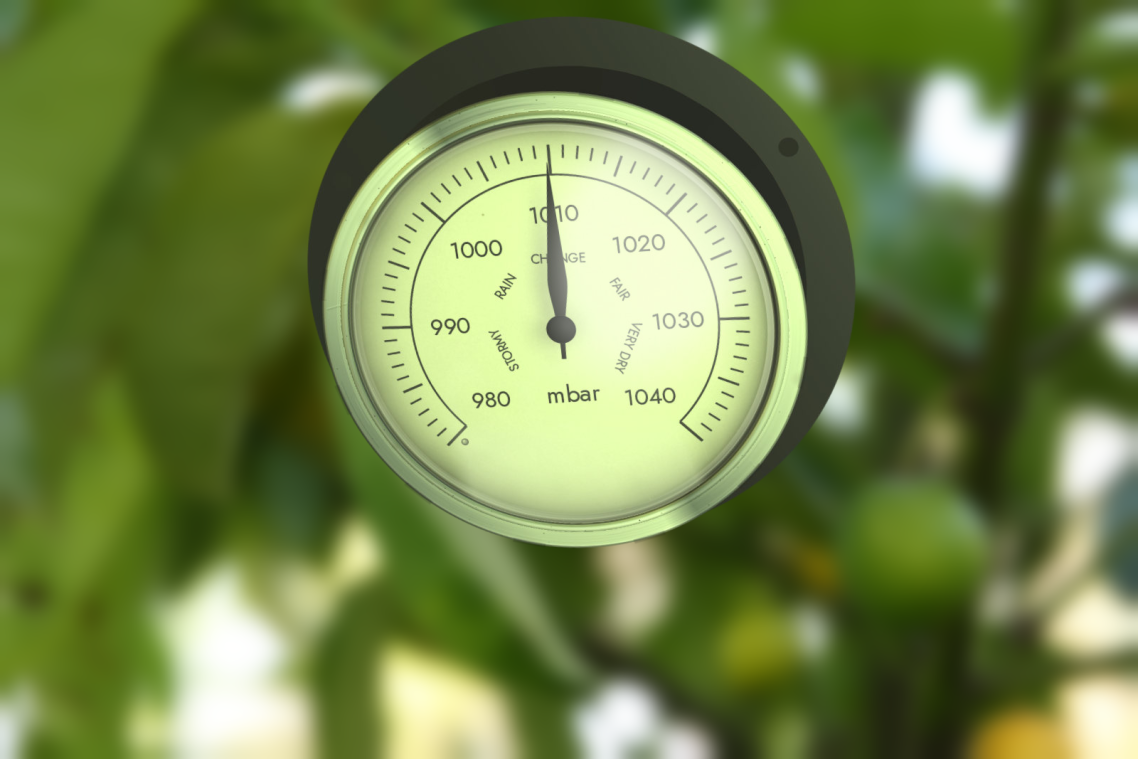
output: 1010 mbar
